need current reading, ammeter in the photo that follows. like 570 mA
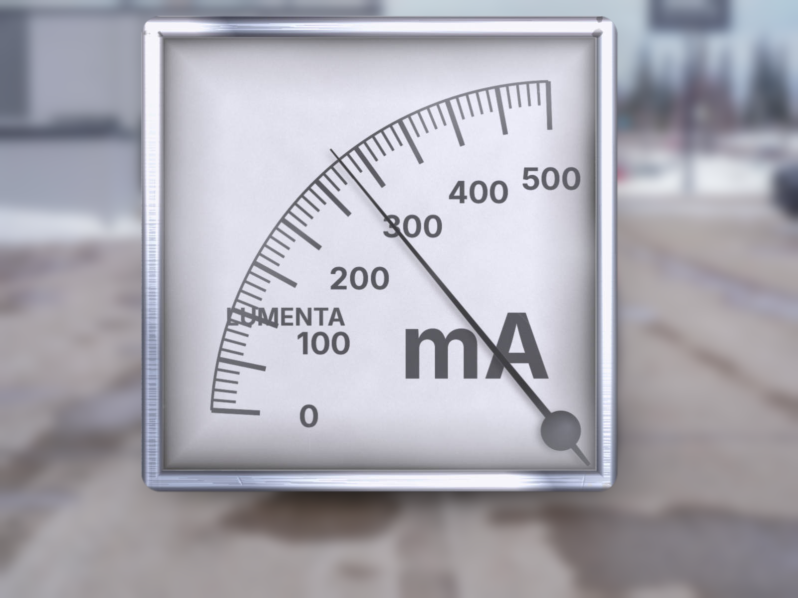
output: 280 mA
